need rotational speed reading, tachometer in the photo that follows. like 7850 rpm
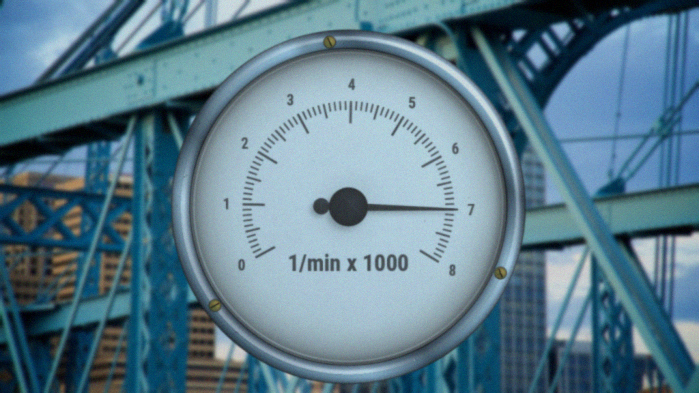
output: 7000 rpm
